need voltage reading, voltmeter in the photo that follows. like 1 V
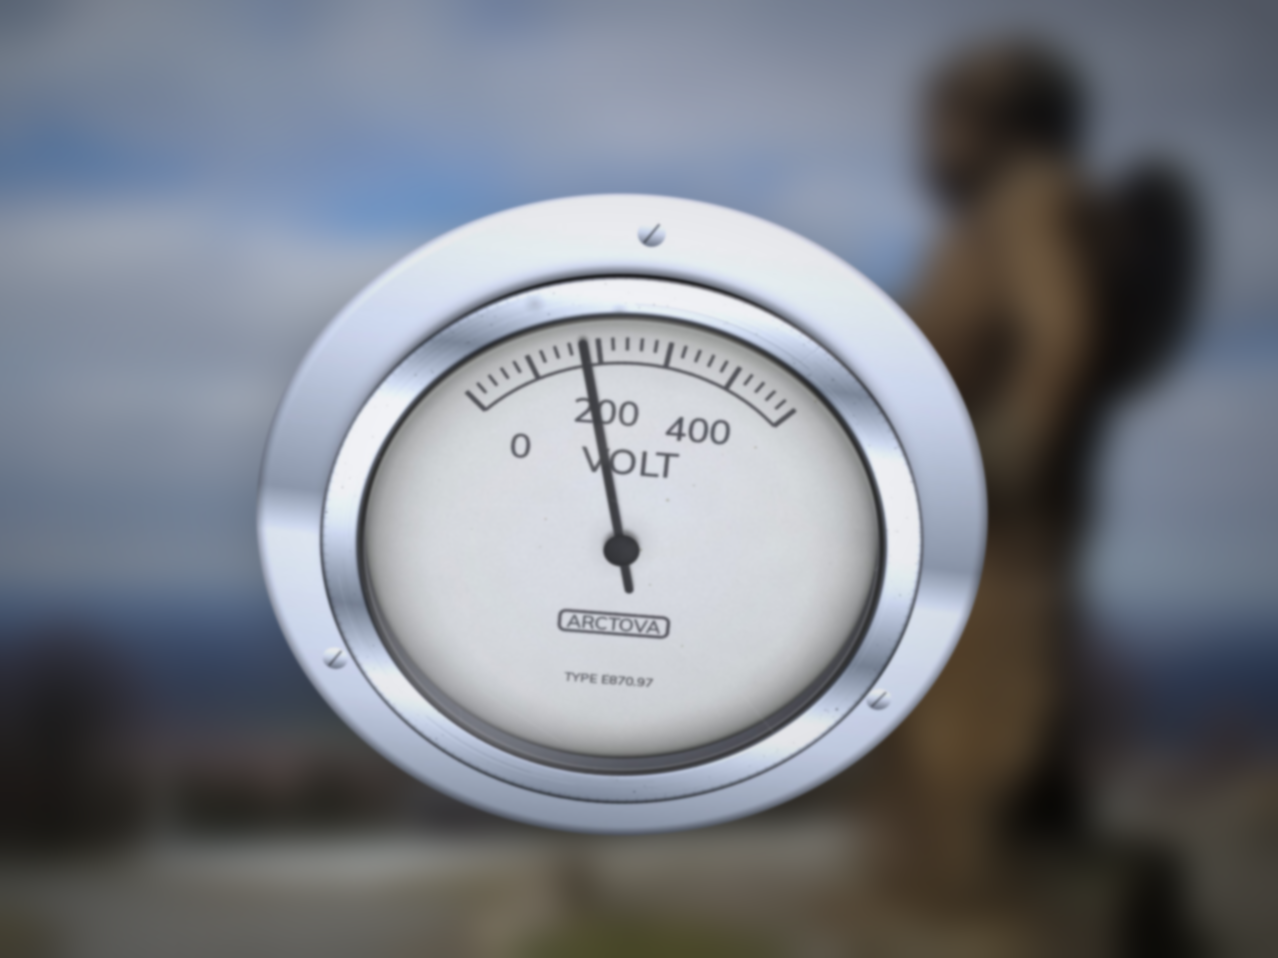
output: 180 V
